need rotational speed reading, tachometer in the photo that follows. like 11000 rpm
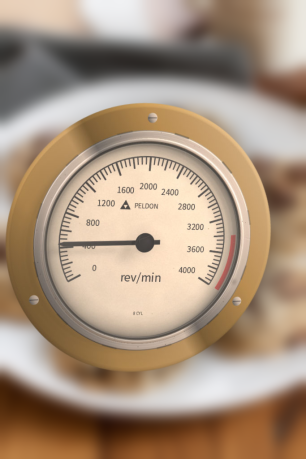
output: 450 rpm
